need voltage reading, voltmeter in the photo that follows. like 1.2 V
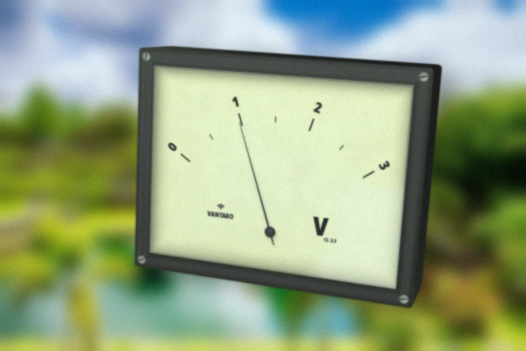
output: 1 V
